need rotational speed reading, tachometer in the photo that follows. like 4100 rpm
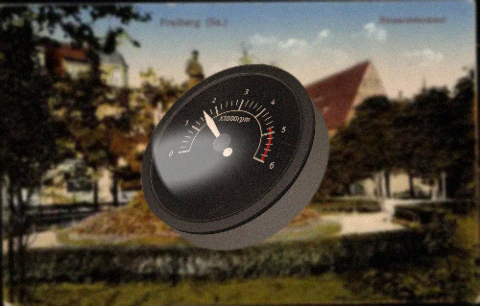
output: 1600 rpm
